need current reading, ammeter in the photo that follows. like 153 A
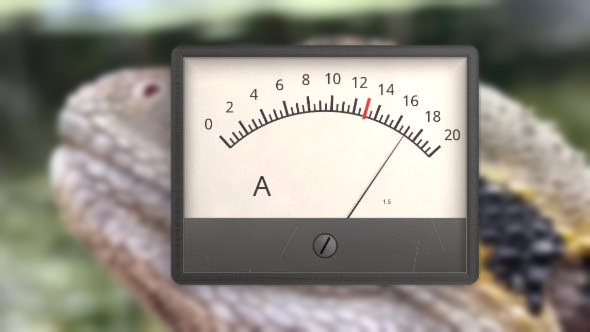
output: 17 A
